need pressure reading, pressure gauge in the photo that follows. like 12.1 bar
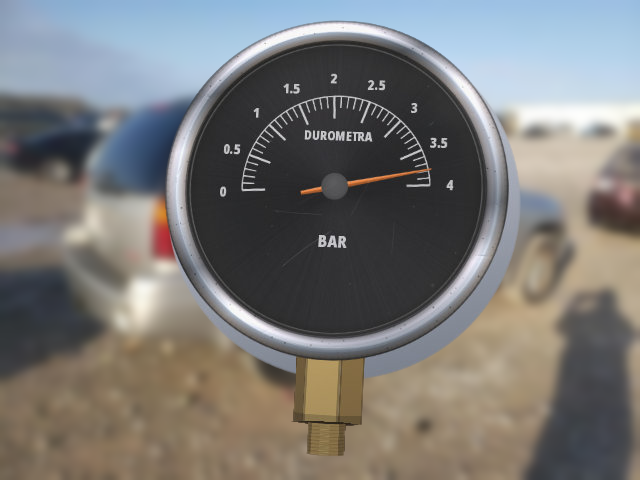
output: 3.8 bar
